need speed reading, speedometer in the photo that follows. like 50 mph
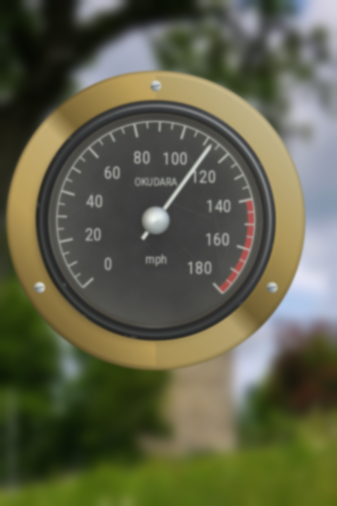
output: 112.5 mph
